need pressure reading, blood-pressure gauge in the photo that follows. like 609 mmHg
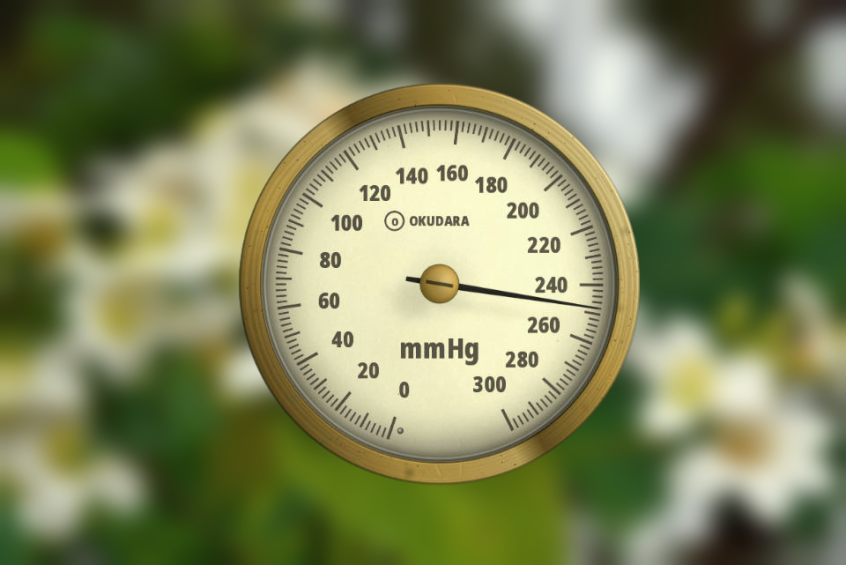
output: 248 mmHg
